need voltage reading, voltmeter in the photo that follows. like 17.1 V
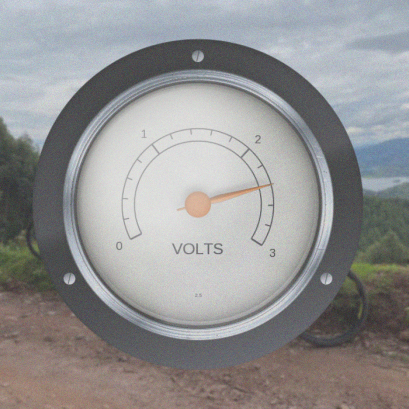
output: 2.4 V
